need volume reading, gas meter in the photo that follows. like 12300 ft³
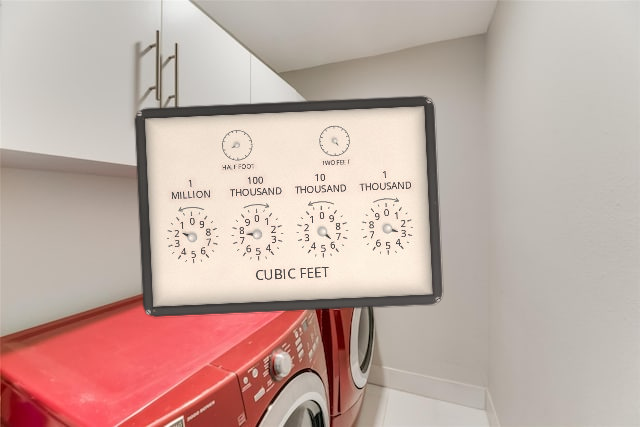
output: 176300 ft³
